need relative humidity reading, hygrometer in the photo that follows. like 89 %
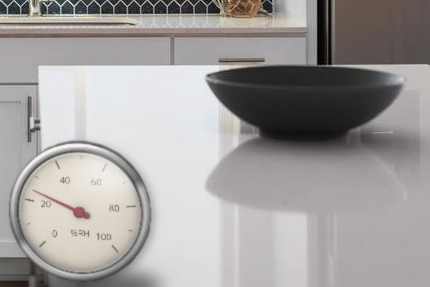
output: 25 %
